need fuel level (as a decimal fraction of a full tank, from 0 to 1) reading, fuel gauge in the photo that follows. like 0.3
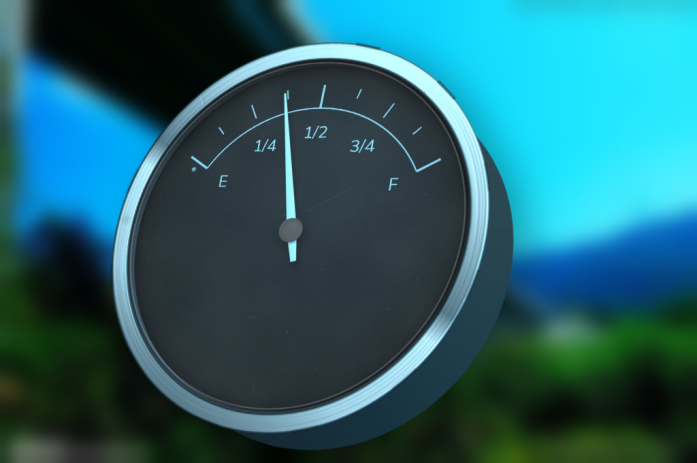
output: 0.375
